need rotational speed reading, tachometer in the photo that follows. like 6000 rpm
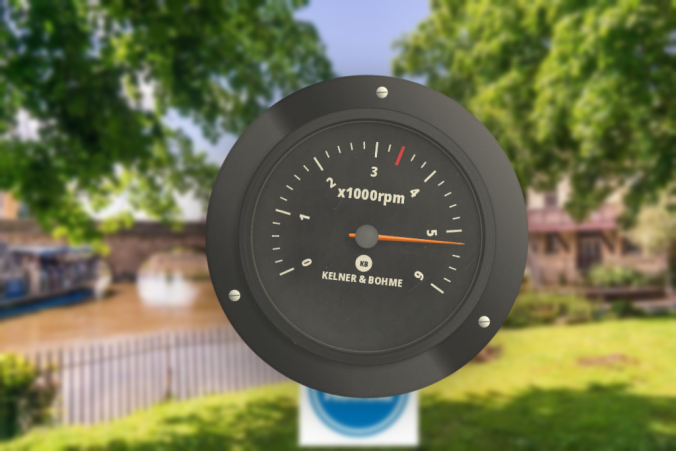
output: 5200 rpm
